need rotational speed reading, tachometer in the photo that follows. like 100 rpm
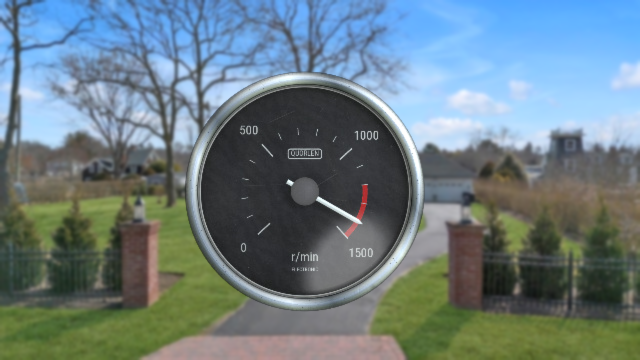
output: 1400 rpm
